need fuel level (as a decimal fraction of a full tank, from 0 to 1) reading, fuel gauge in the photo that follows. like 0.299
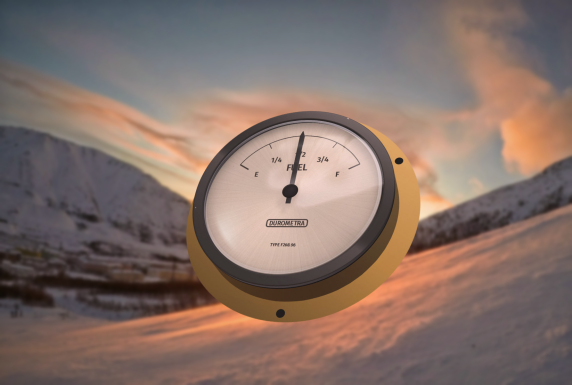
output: 0.5
